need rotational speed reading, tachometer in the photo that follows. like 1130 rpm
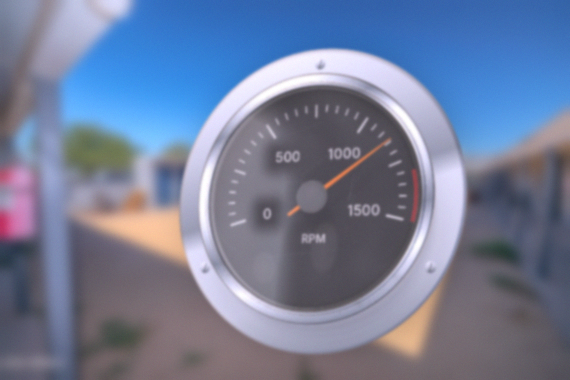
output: 1150 rpm
